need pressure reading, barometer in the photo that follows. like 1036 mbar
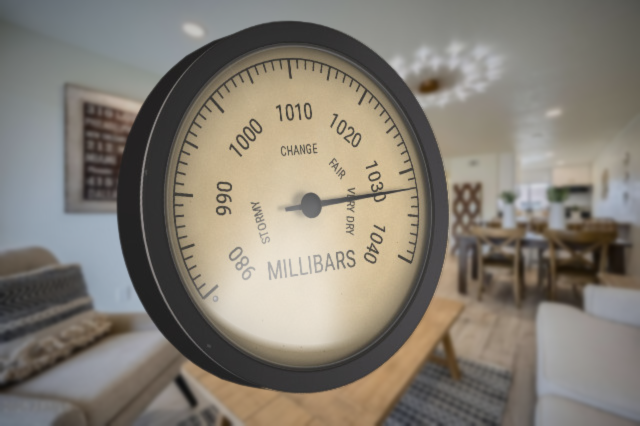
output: 1032 mbar
